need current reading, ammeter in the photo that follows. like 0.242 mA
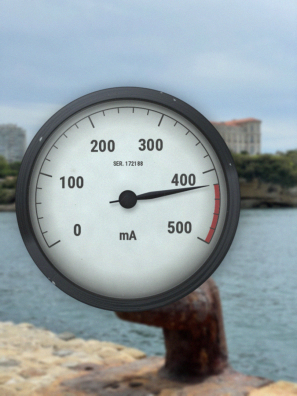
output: 420 mA
